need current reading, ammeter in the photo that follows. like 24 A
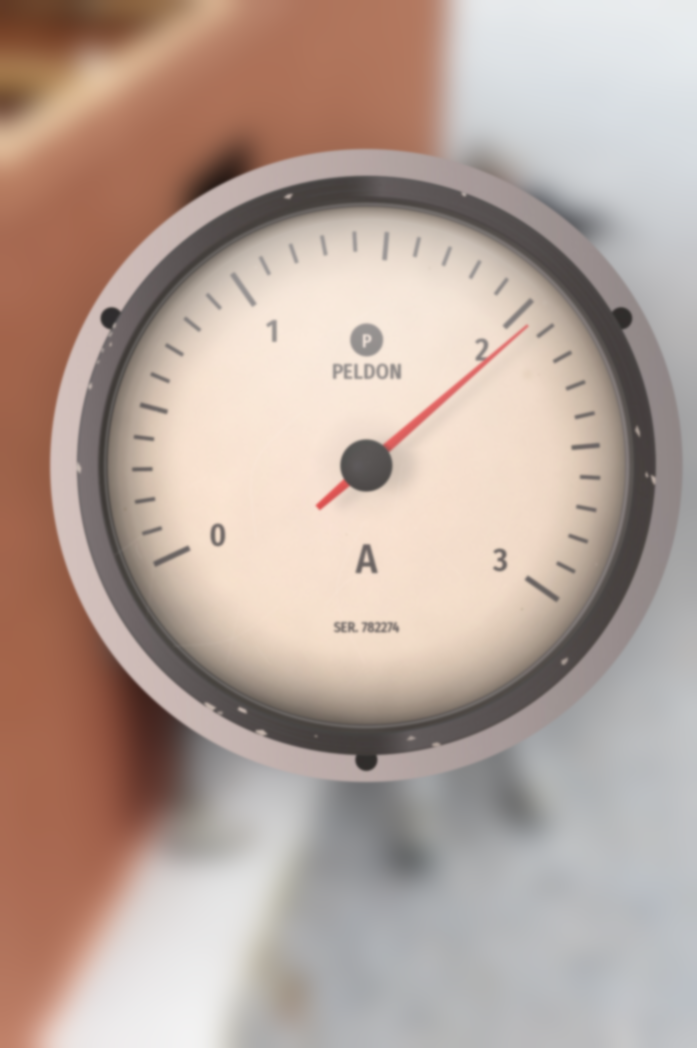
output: 2.05 A
